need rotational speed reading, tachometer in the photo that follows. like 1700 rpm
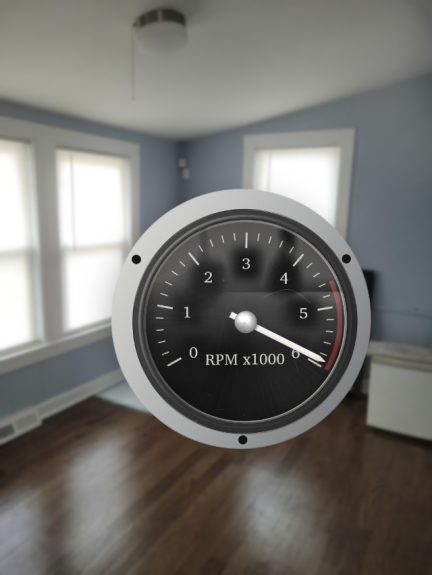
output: 5900 rpm
